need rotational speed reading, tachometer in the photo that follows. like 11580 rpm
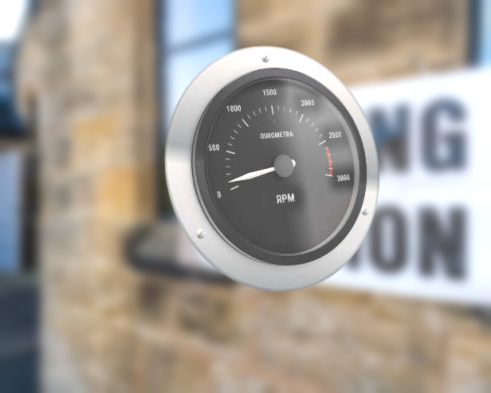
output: 100 rpm
